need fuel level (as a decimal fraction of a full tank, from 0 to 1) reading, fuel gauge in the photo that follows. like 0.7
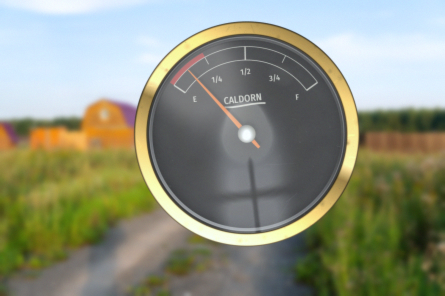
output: 0.125
